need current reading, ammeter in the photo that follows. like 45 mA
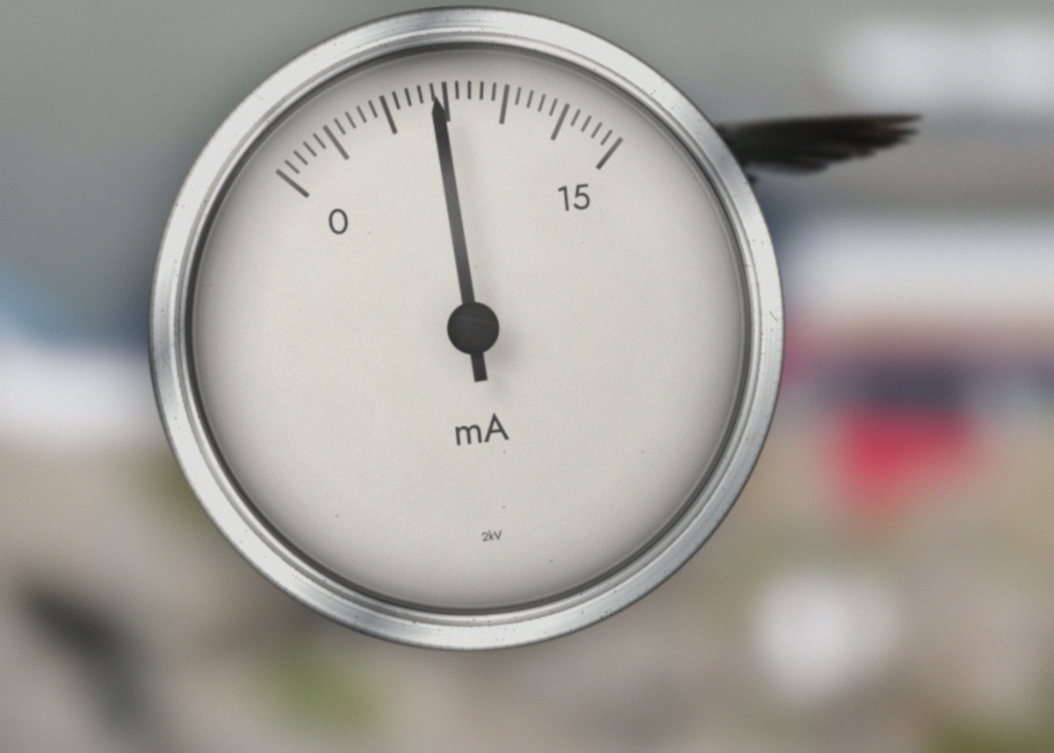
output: 7 mA
